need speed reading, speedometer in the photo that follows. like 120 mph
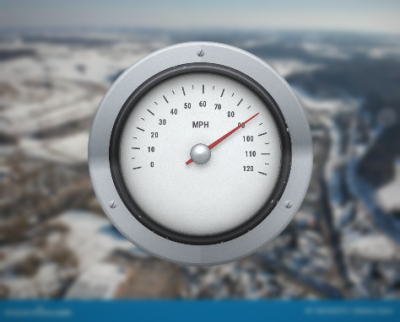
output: 90 mph
